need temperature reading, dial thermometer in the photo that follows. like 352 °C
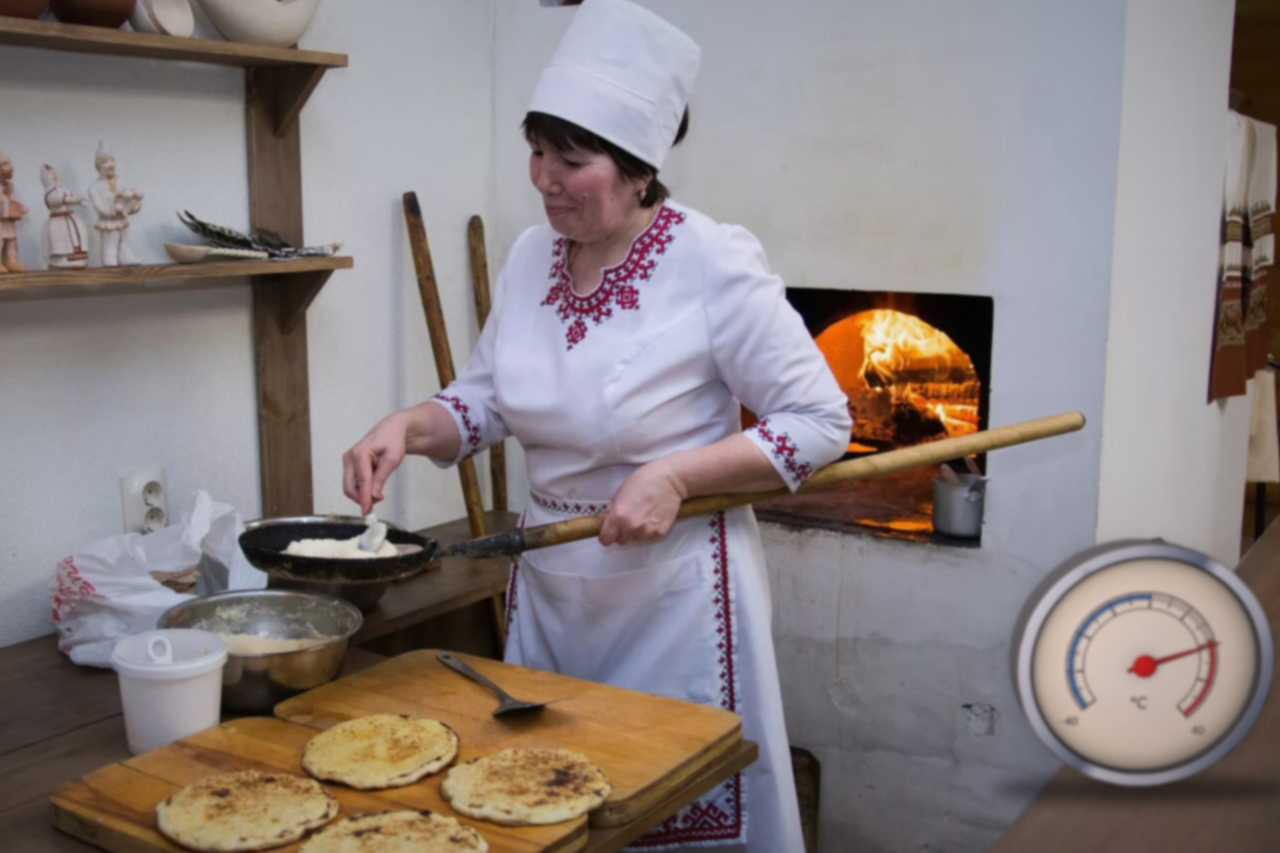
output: 20 °C
